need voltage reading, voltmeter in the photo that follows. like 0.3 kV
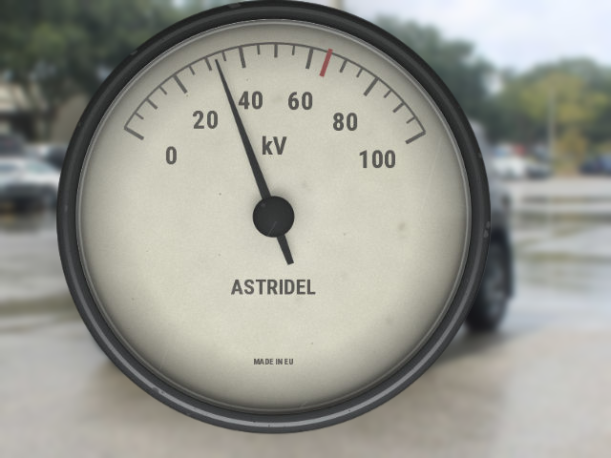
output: 32.5 kV
